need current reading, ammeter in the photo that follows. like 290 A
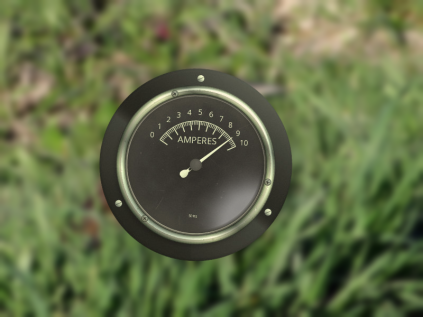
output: 9 A
